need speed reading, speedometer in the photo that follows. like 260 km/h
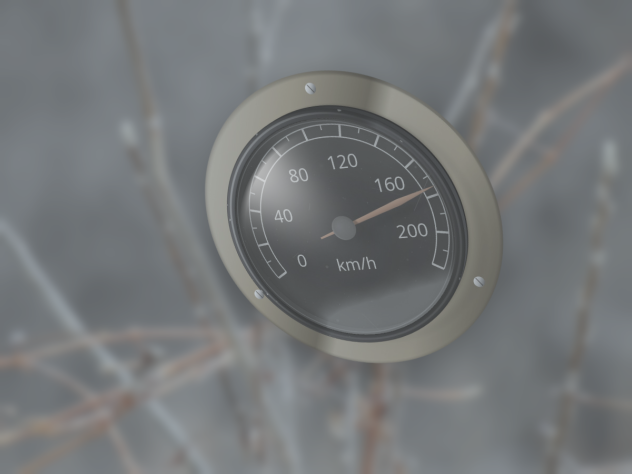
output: 175 km/h
